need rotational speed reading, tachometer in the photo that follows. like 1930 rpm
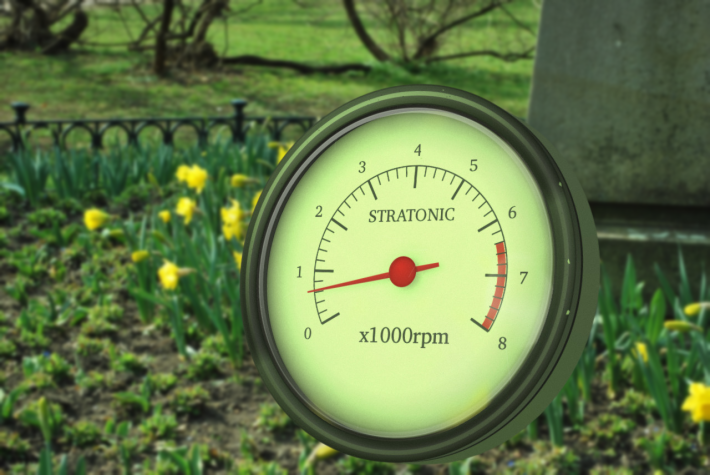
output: 600 rpm
